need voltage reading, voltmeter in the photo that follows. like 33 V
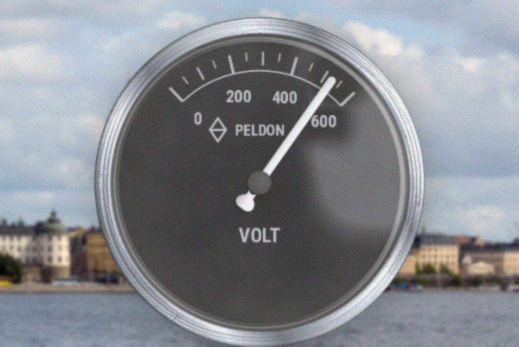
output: 525 V
